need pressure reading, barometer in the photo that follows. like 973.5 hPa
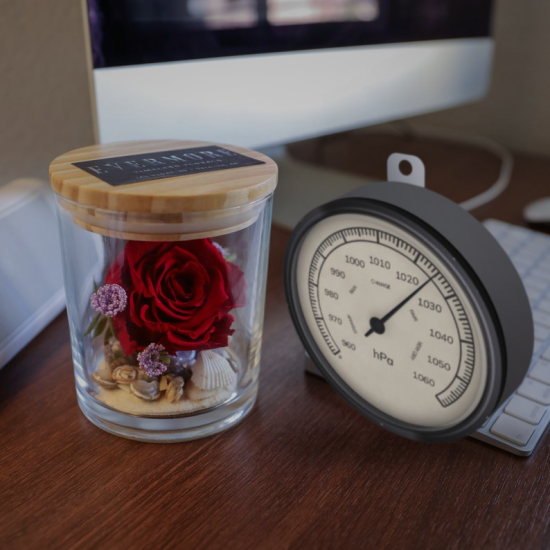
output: 1025 hPa
